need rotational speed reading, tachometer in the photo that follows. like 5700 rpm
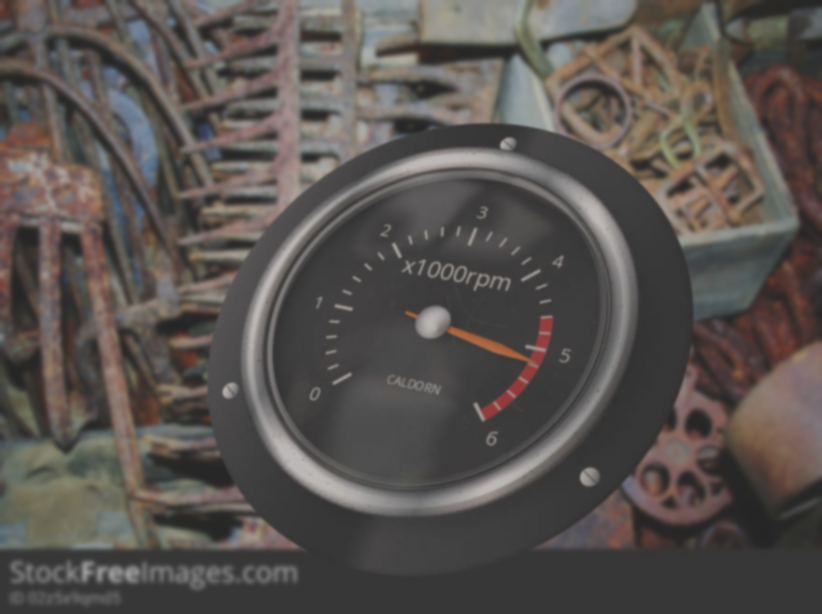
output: 5200 rpm
